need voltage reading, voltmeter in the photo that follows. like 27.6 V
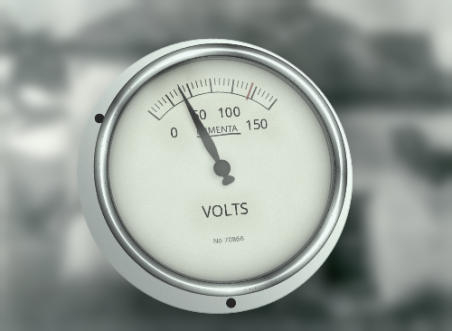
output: 40 V
